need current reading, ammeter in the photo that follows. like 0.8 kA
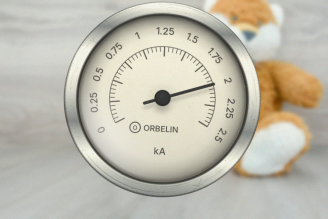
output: 2 kA
